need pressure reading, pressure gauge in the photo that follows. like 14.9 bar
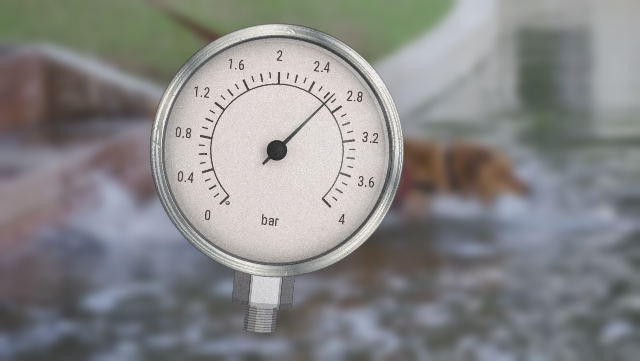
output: 2.65 bar
